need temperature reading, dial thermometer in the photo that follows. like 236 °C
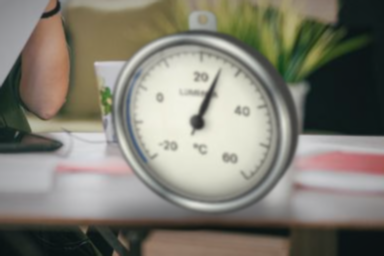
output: 26 °C
